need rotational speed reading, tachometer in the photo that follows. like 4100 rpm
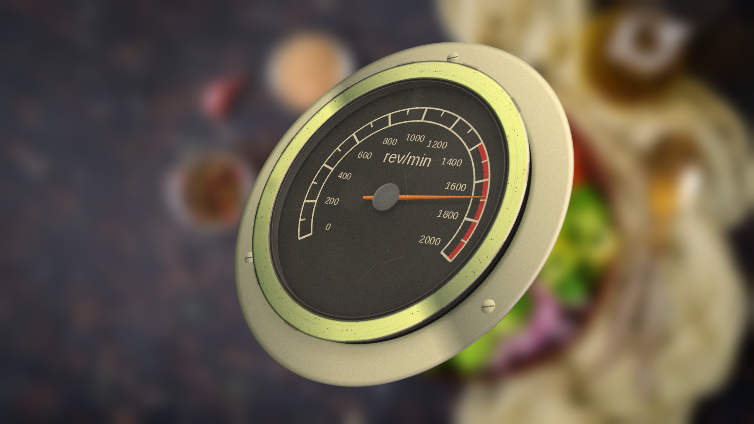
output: 1700 rpm
